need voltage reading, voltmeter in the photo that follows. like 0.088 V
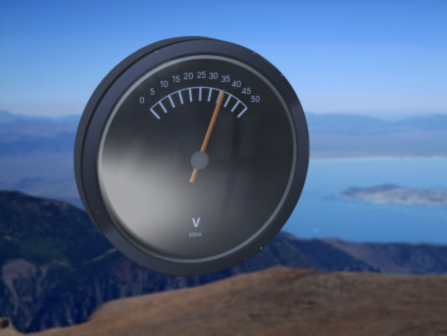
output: 35 V
